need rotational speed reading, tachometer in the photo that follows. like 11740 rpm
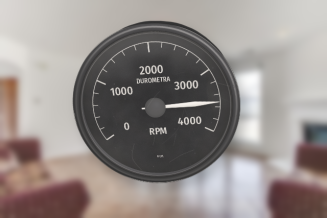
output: 3500 rpm
